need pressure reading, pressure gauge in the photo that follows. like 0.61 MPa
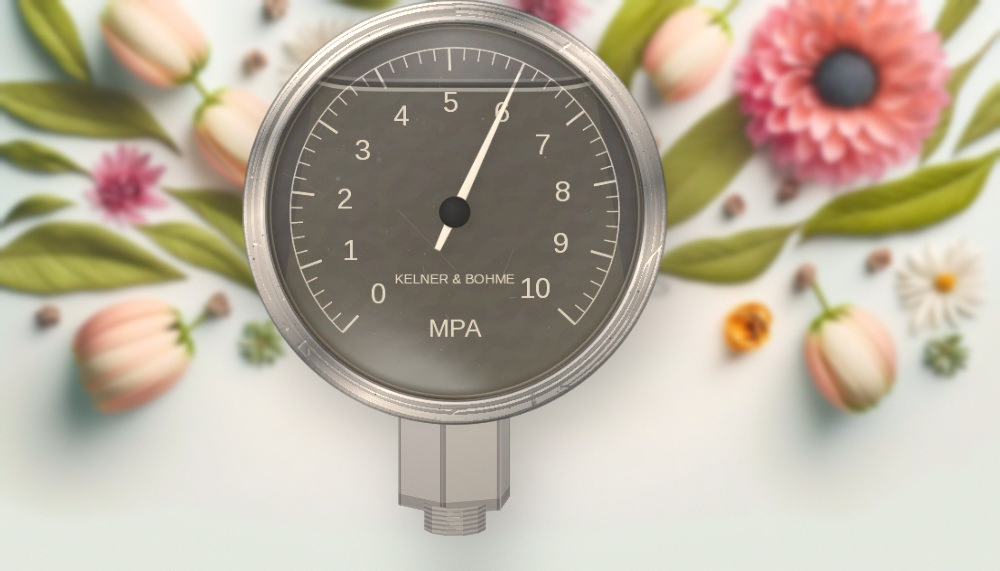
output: 6 MPa
